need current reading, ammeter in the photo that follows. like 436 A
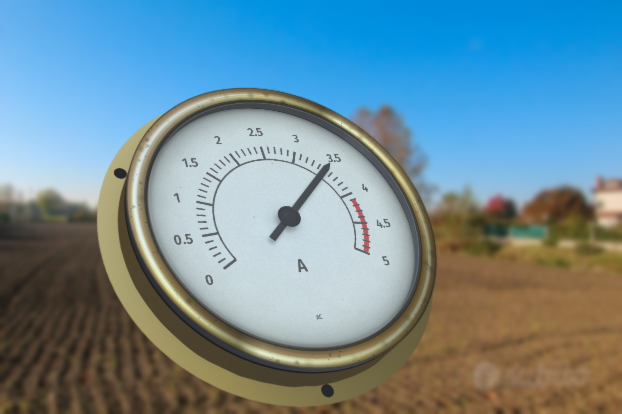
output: 3.5 A
